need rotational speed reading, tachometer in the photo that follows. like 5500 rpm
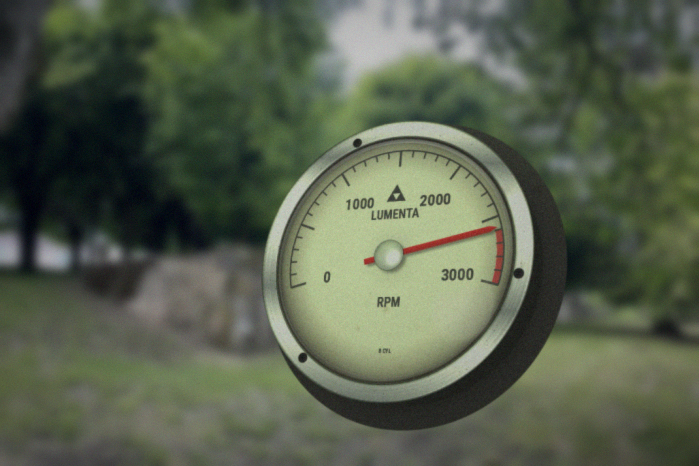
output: 2600 rpm
